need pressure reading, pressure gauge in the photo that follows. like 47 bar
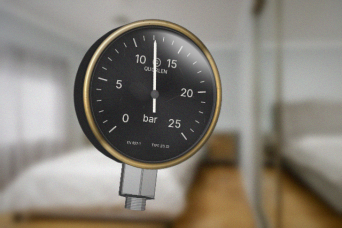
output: 12 bar
